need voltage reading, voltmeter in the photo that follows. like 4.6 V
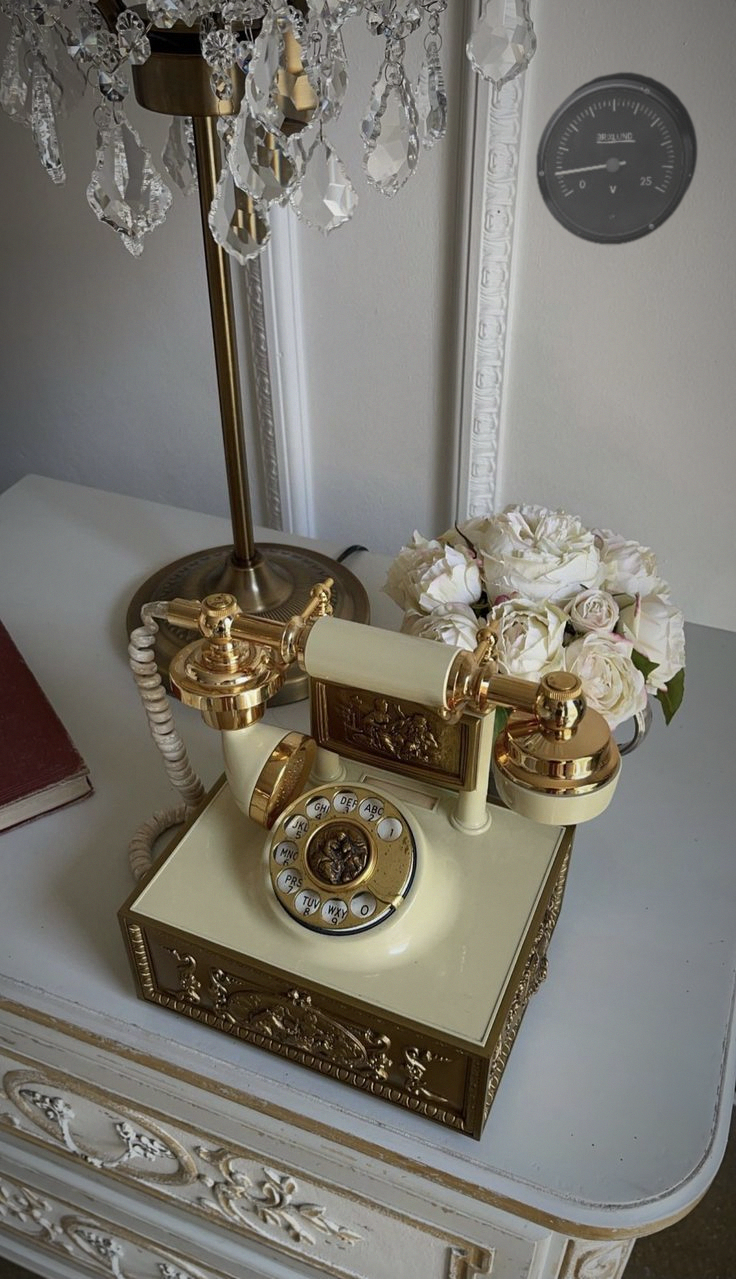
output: 2.5 V
